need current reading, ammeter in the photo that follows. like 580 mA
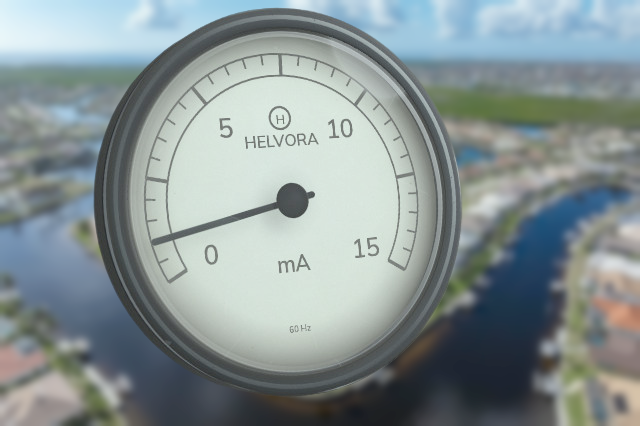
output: 1 mA
